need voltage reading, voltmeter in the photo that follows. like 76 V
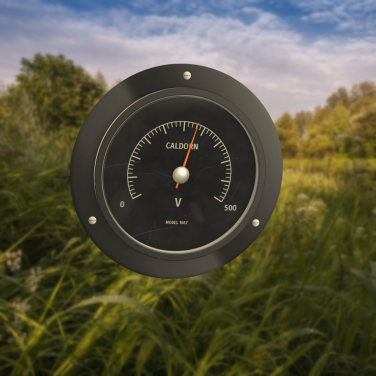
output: 280 V
